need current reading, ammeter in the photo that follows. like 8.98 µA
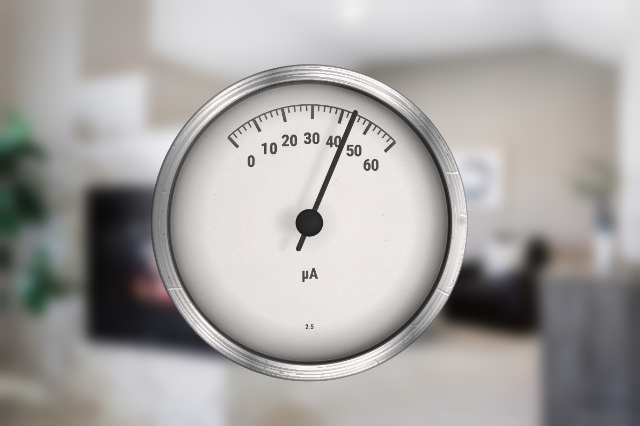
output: 44 µA
